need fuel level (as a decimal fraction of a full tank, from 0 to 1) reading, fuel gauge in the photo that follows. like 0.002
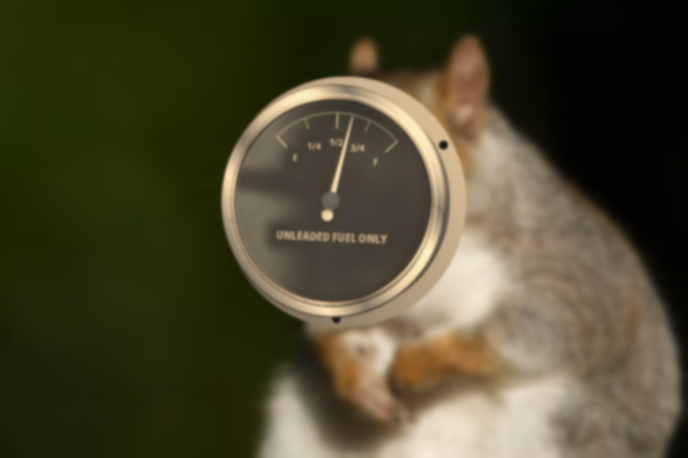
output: 0.625
